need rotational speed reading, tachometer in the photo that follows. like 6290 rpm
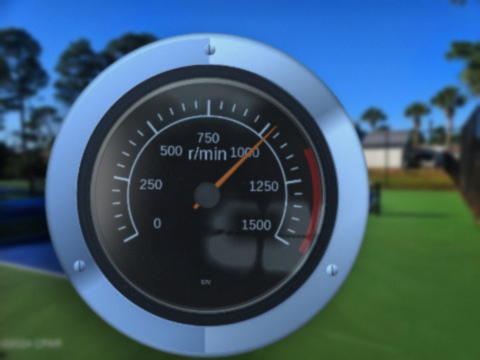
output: 1025 rpm
